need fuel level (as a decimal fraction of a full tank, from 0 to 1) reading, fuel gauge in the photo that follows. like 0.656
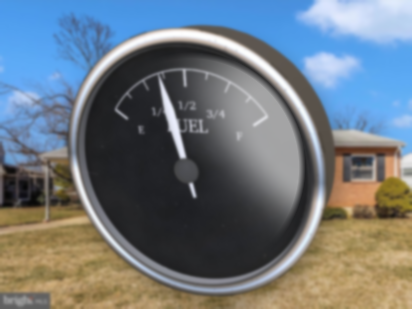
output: 0.375
